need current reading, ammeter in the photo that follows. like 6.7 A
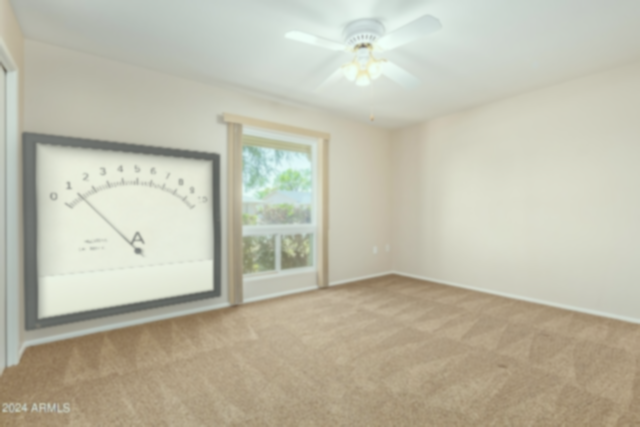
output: 1 A
